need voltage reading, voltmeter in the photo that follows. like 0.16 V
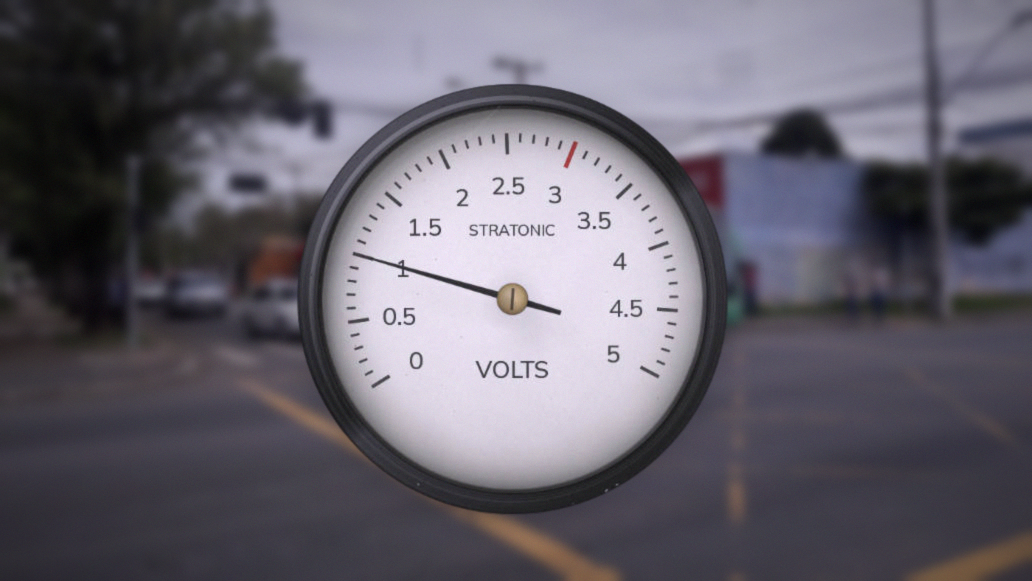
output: 1 V
